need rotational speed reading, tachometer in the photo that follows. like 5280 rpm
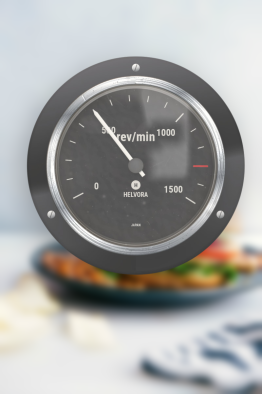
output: 500 rpm
